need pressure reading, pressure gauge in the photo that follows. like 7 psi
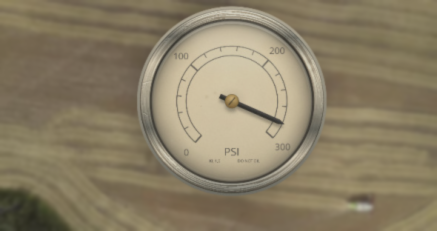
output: 280 psi
